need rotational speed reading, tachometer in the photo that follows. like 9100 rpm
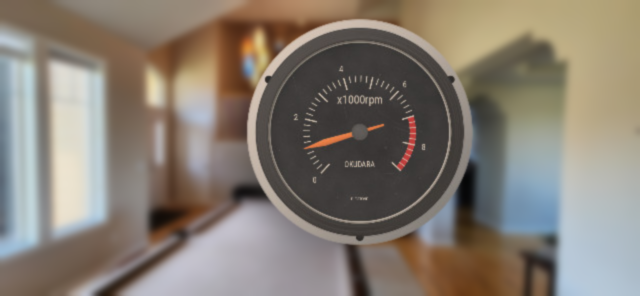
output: 1000 rpm
